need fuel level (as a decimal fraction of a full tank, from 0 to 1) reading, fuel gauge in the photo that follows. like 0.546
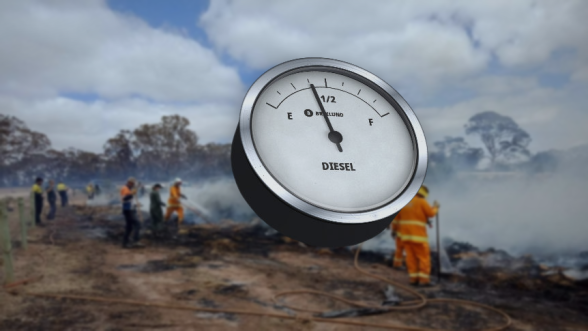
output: 0.375
